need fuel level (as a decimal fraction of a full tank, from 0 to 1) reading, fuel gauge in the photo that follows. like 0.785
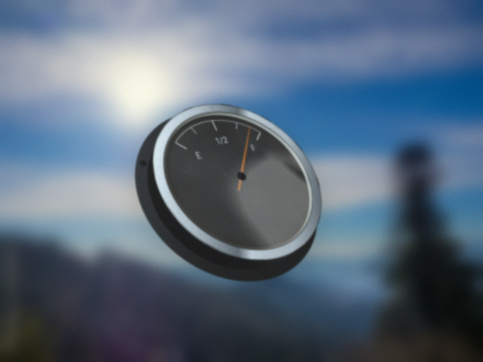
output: 0.875
